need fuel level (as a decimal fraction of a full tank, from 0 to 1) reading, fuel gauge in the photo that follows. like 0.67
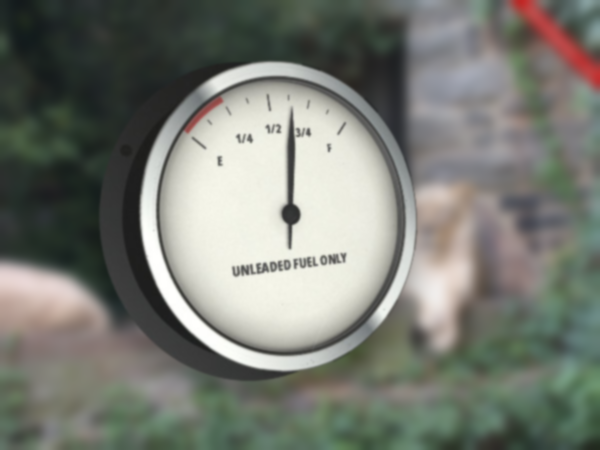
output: 0.625
